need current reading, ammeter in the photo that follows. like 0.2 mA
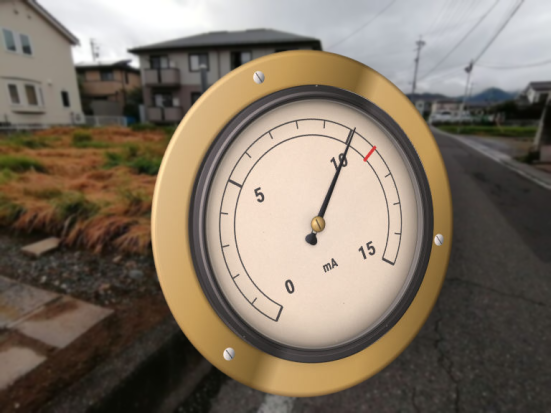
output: 10 mA
